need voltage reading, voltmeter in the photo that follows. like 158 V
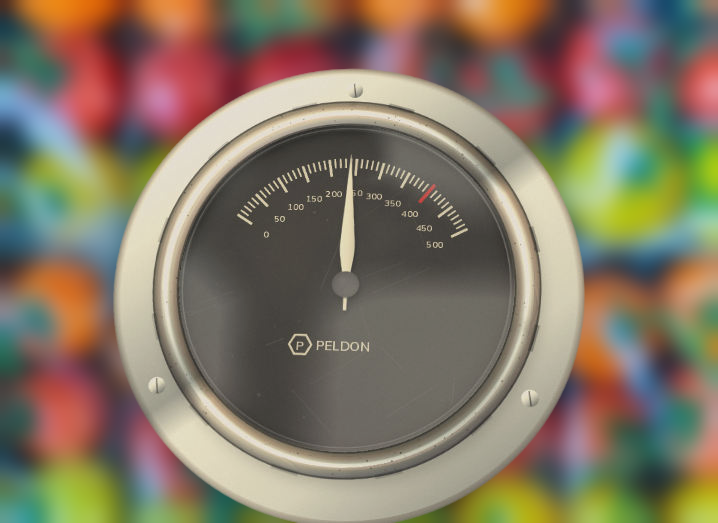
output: 240 V
